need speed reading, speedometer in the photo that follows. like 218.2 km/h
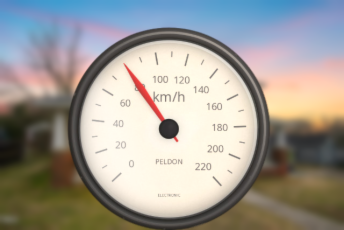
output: 80 km/h
